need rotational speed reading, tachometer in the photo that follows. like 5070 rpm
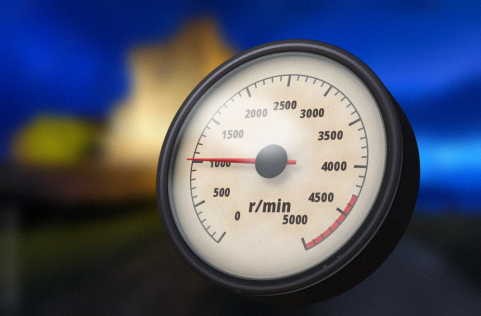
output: 1000 rpm
